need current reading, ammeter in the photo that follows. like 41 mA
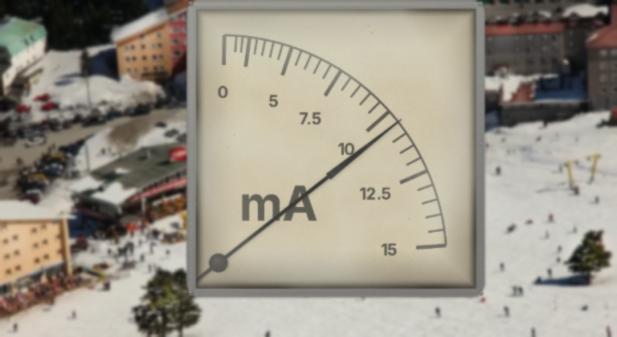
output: 10.5 mA
